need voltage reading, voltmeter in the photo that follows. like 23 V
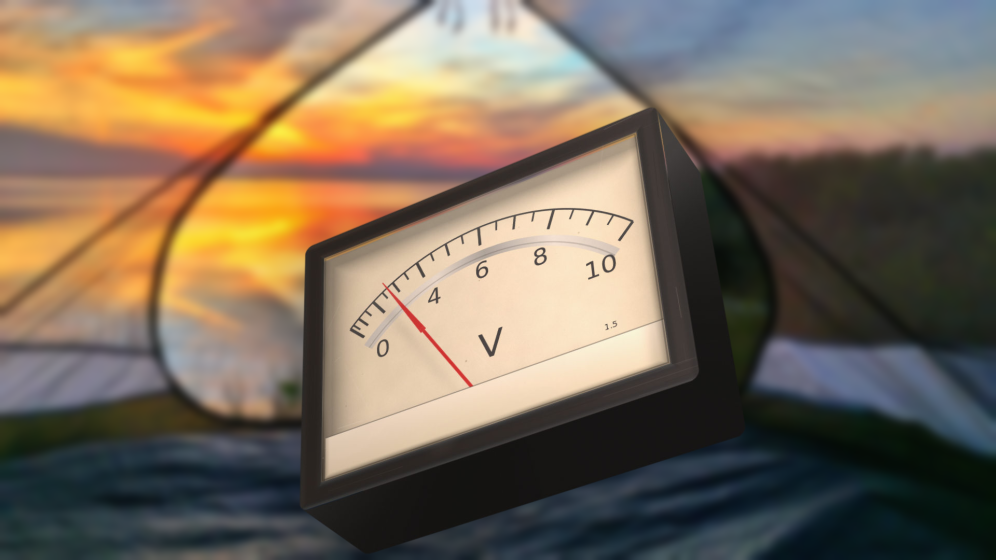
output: 2.75 V
